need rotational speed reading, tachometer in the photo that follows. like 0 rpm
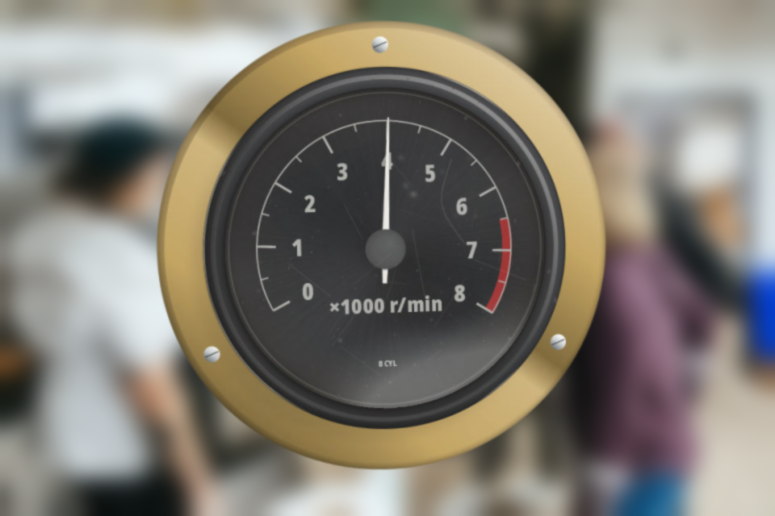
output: 4000 rpm
